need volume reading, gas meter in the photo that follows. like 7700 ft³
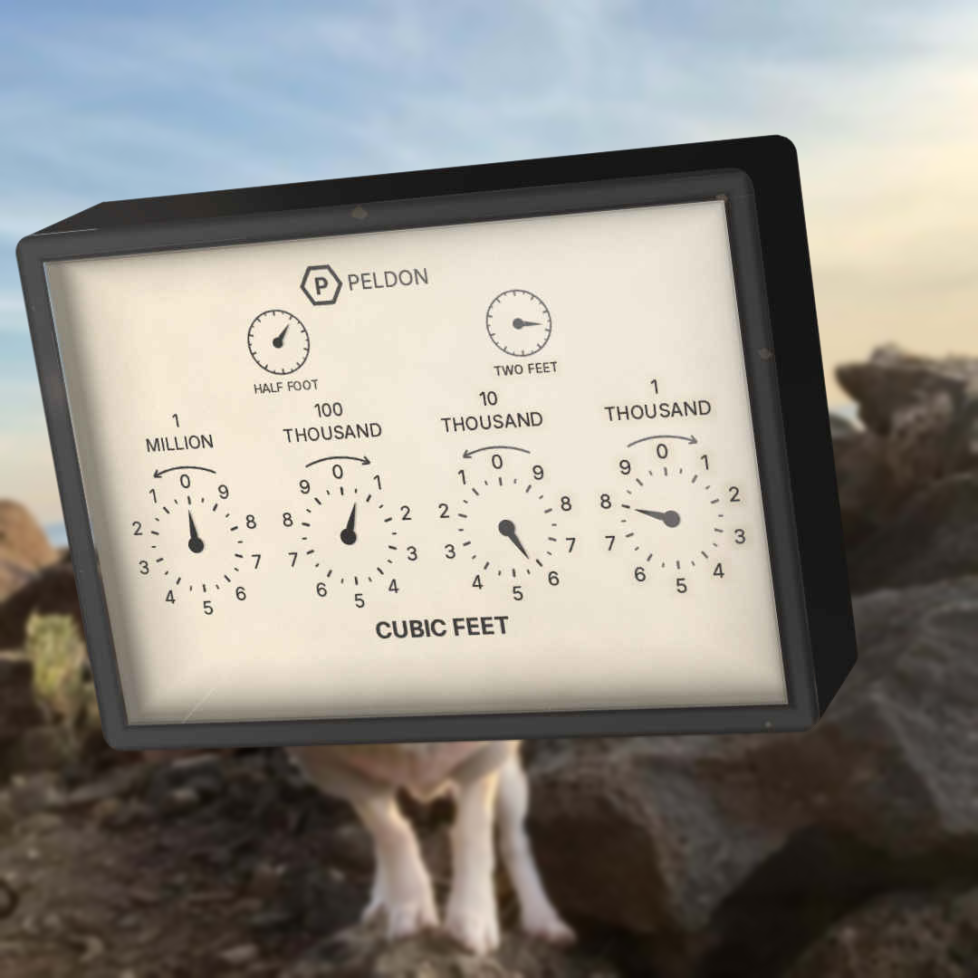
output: 5800 ft³
